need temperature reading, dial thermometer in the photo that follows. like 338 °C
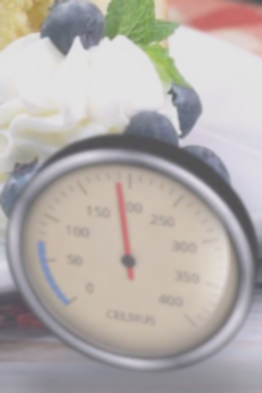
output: 190 °C
